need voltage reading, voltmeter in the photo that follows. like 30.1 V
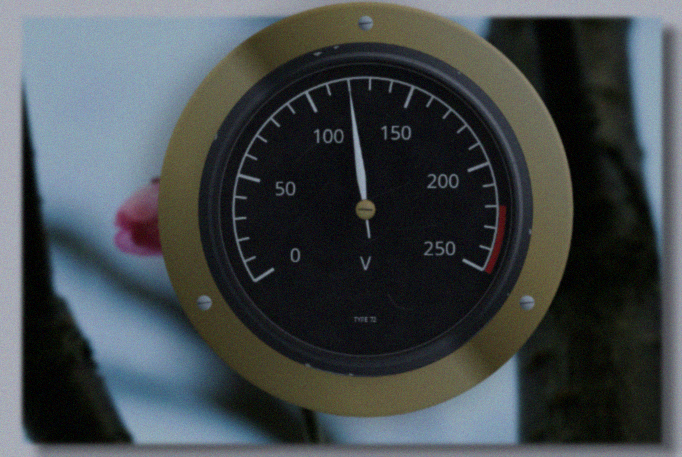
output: 120 V
